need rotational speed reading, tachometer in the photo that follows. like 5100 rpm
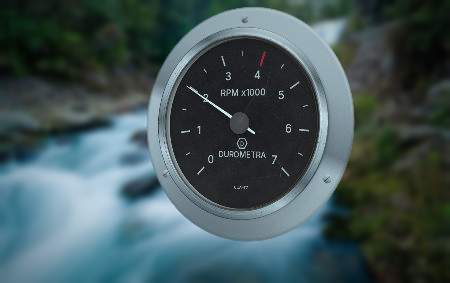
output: 2000 rpm
